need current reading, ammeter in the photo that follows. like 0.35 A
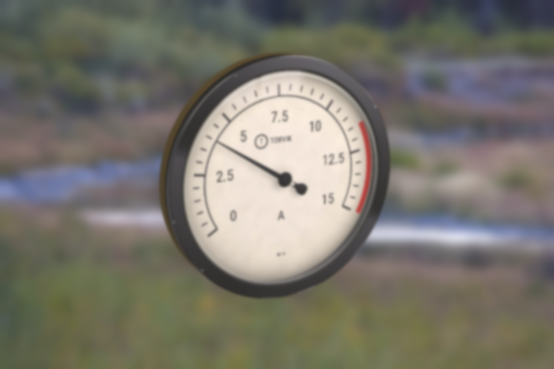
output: 4 A
